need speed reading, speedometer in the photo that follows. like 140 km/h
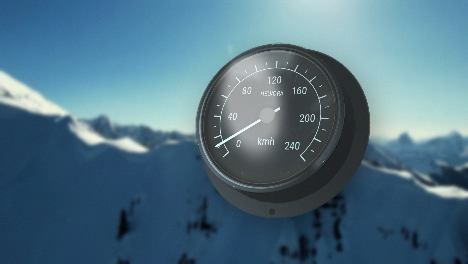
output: 10 km/h
